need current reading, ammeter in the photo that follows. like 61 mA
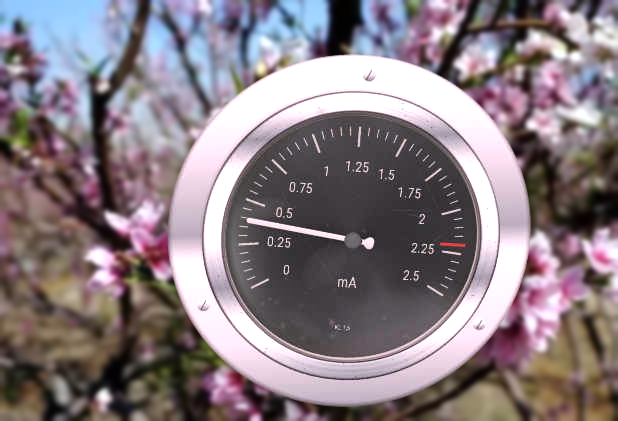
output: 0.4 mA
